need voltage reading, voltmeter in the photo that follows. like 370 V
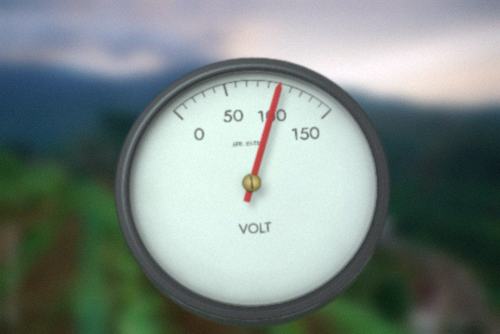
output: 100 V
